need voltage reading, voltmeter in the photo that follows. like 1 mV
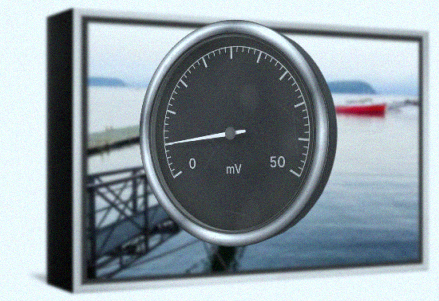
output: 5 mV
